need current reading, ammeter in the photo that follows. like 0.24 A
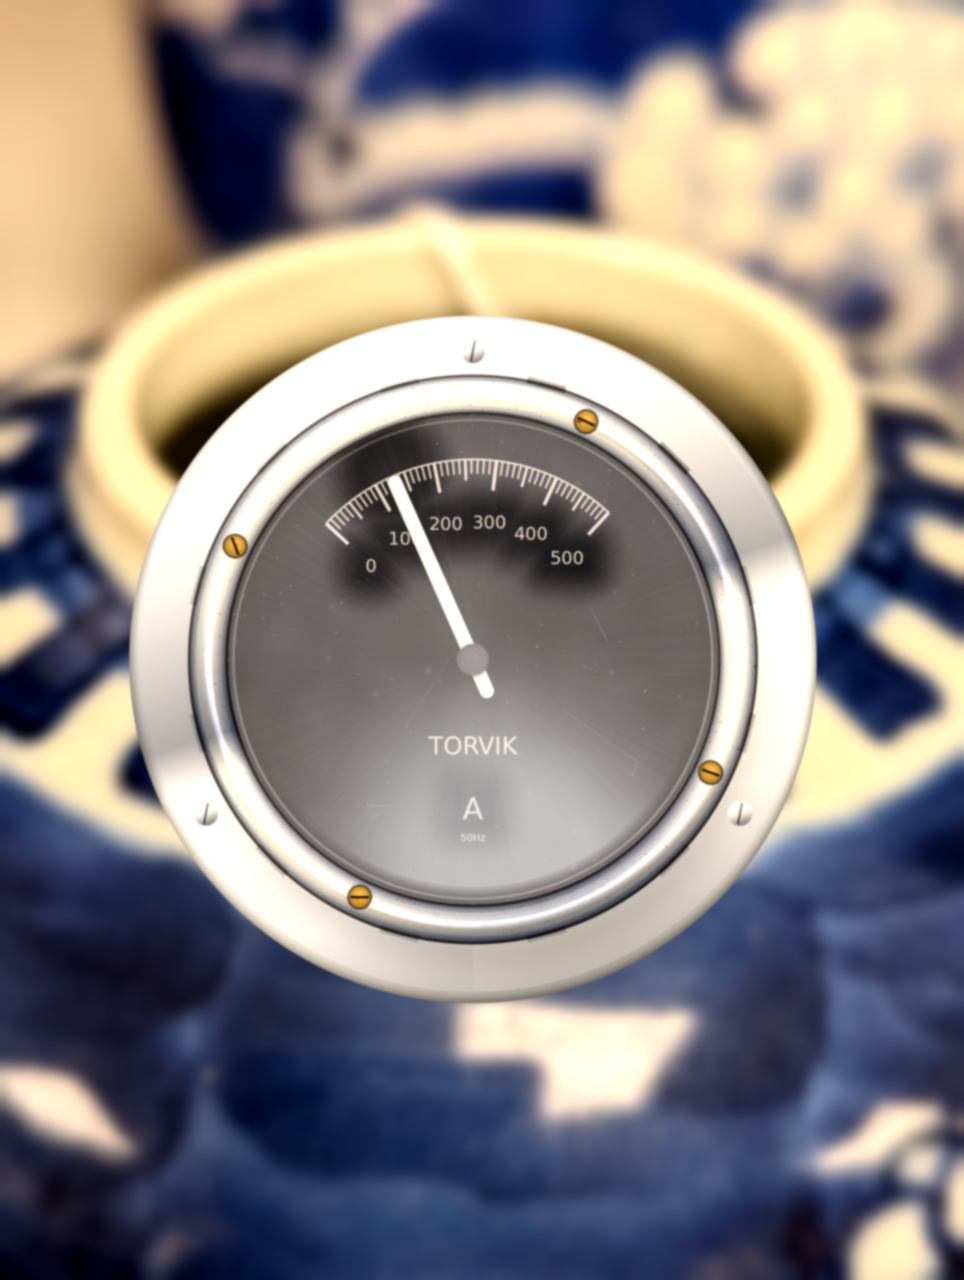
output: 130 A
